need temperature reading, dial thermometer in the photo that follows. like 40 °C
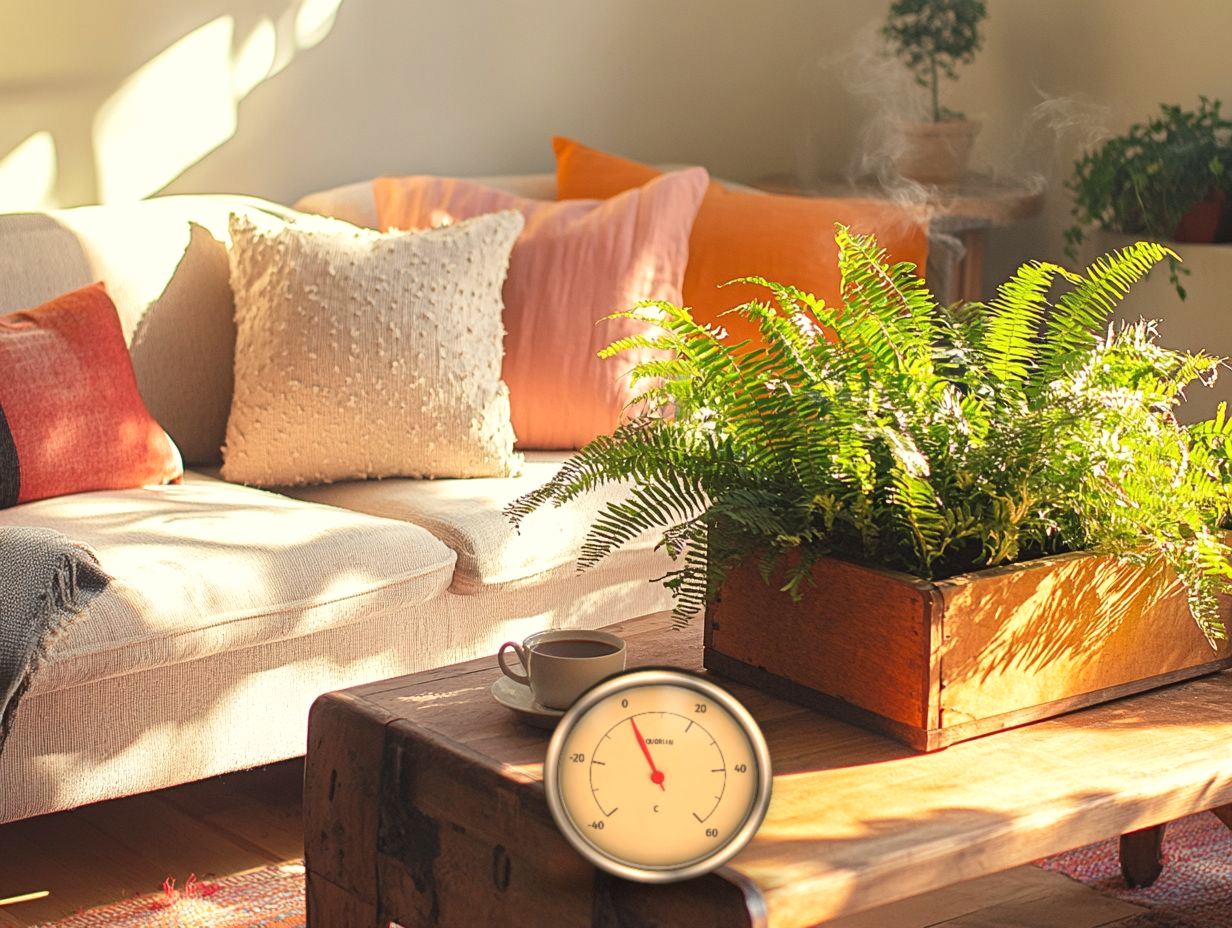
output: 0 °C
